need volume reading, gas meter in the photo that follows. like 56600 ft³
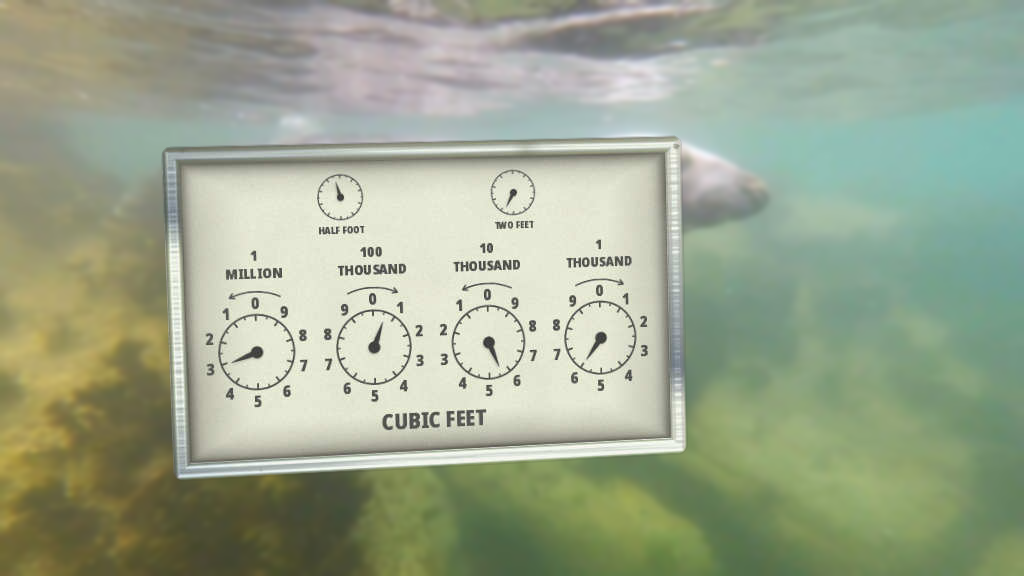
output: 305600 ft³
